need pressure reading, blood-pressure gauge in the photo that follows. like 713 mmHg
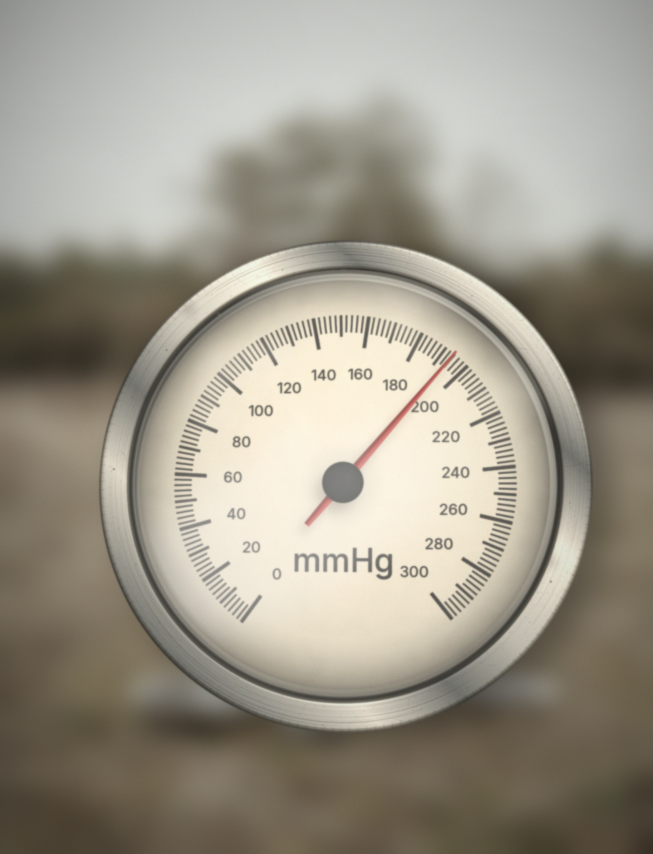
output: 194 mmHg
